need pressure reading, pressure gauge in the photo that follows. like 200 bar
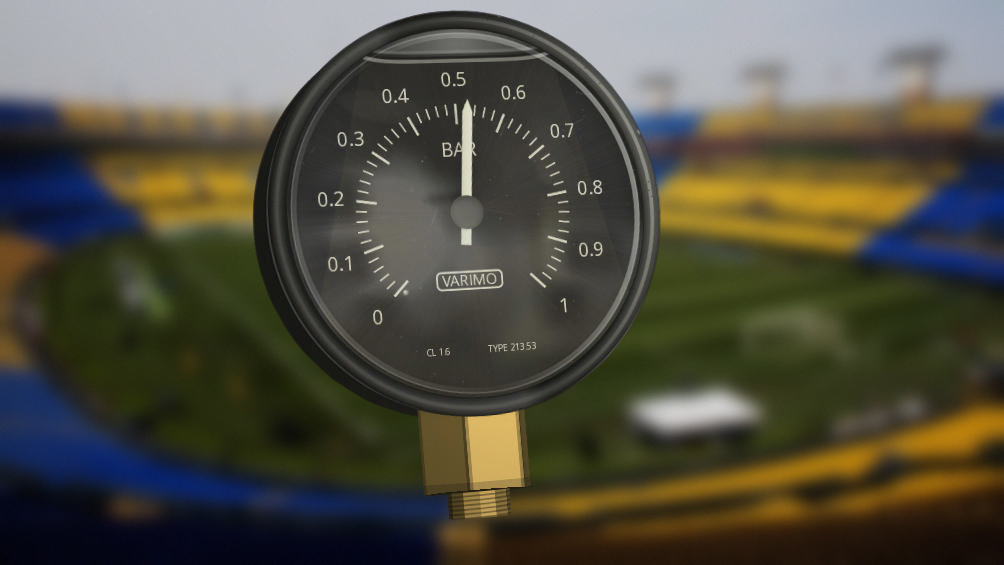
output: 0.52 bar
